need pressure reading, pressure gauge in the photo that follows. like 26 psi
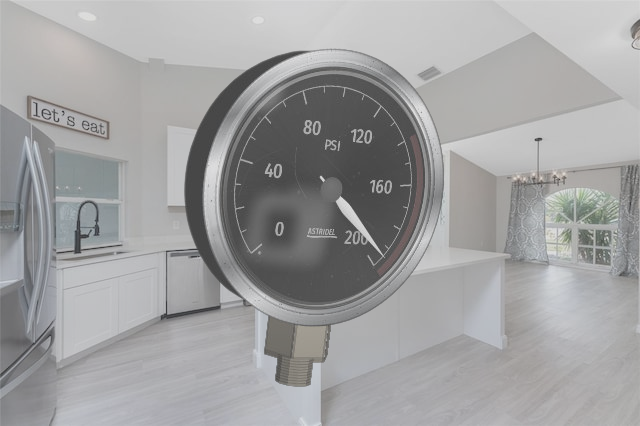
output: 195 psi
